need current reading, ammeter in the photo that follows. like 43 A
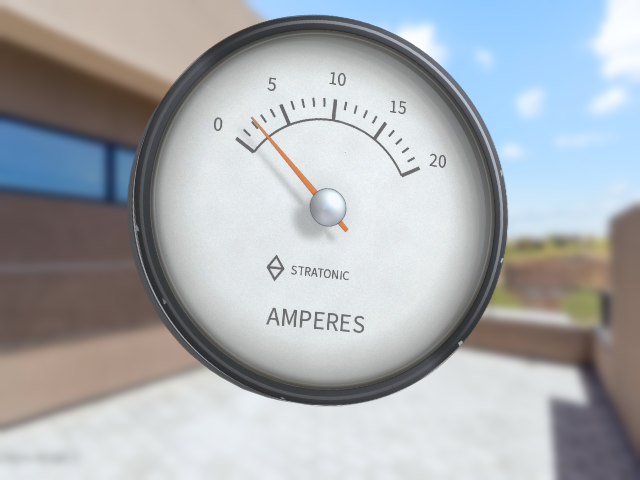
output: 2 A
